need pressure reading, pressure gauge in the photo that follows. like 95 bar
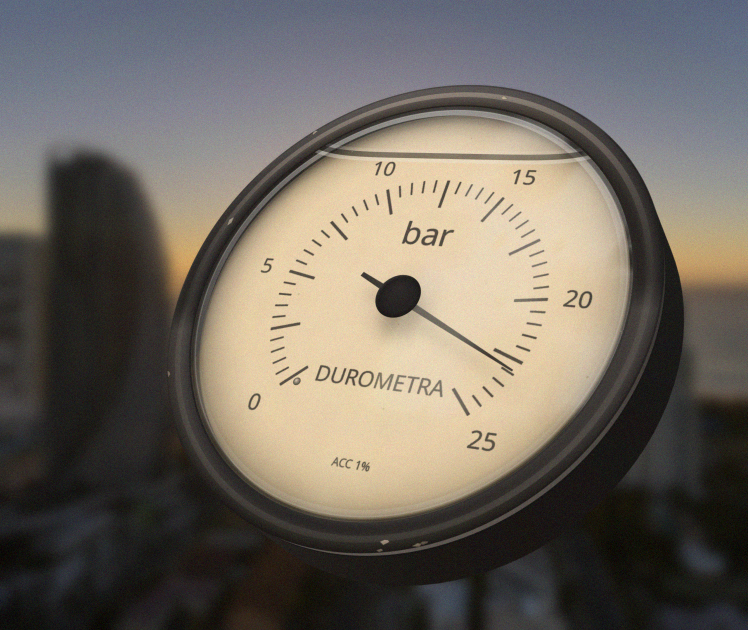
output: 23 bar
